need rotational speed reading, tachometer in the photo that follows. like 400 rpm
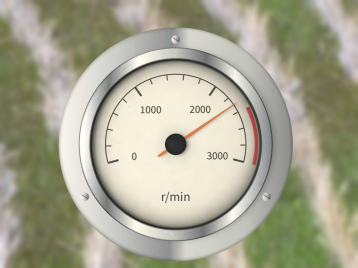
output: 2300 rpm
